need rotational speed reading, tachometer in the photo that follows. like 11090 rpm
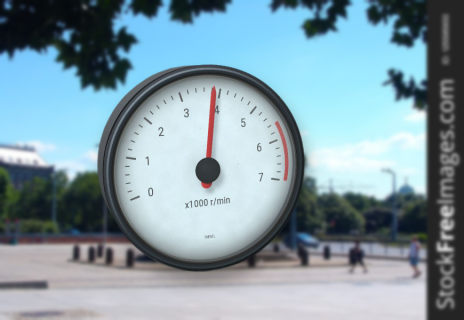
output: 3800 rpm
